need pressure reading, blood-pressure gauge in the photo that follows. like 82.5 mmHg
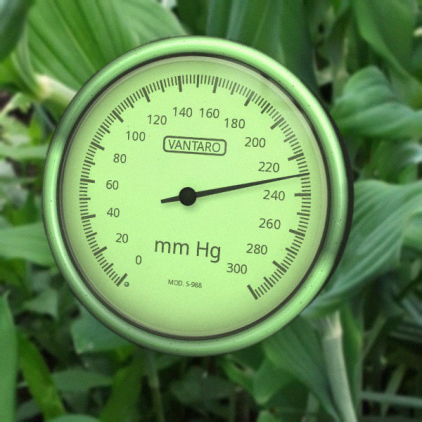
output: 230 mmHg
